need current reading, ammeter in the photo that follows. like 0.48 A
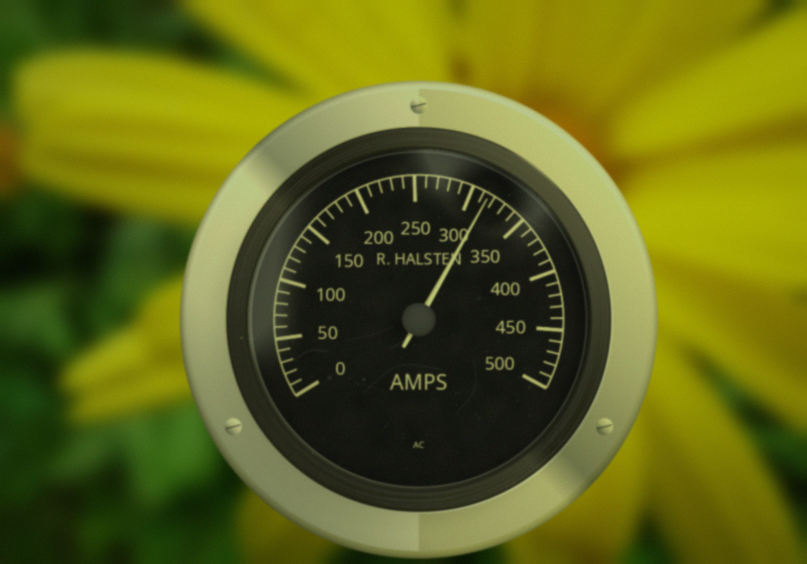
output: 315 A
